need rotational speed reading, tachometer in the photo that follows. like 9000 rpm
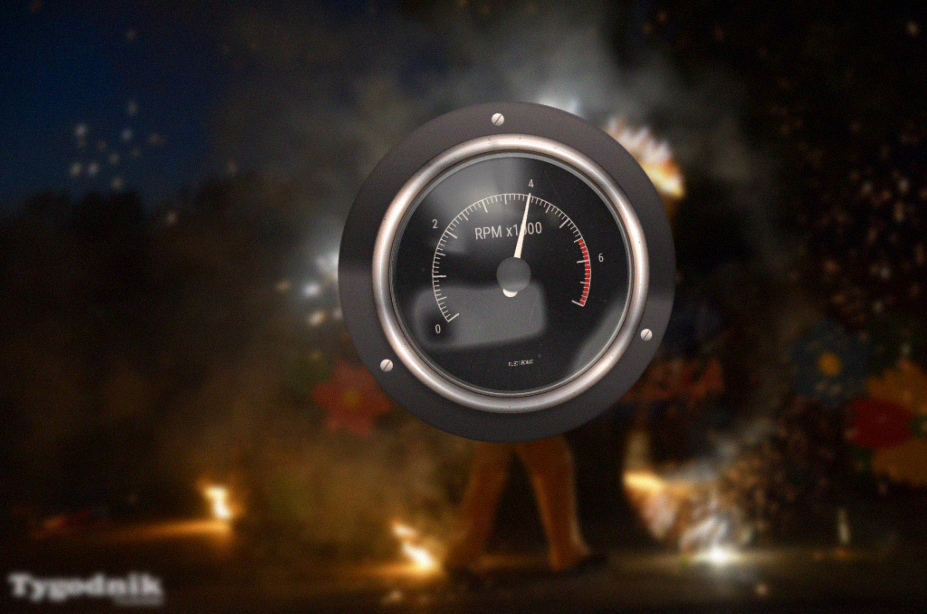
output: 4000 rpm
